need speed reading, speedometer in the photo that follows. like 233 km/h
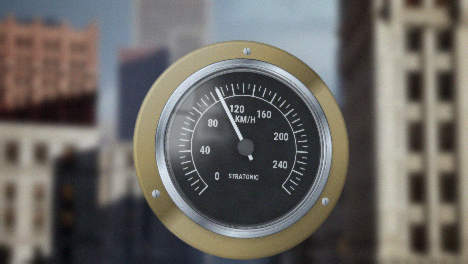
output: 105 km/h
